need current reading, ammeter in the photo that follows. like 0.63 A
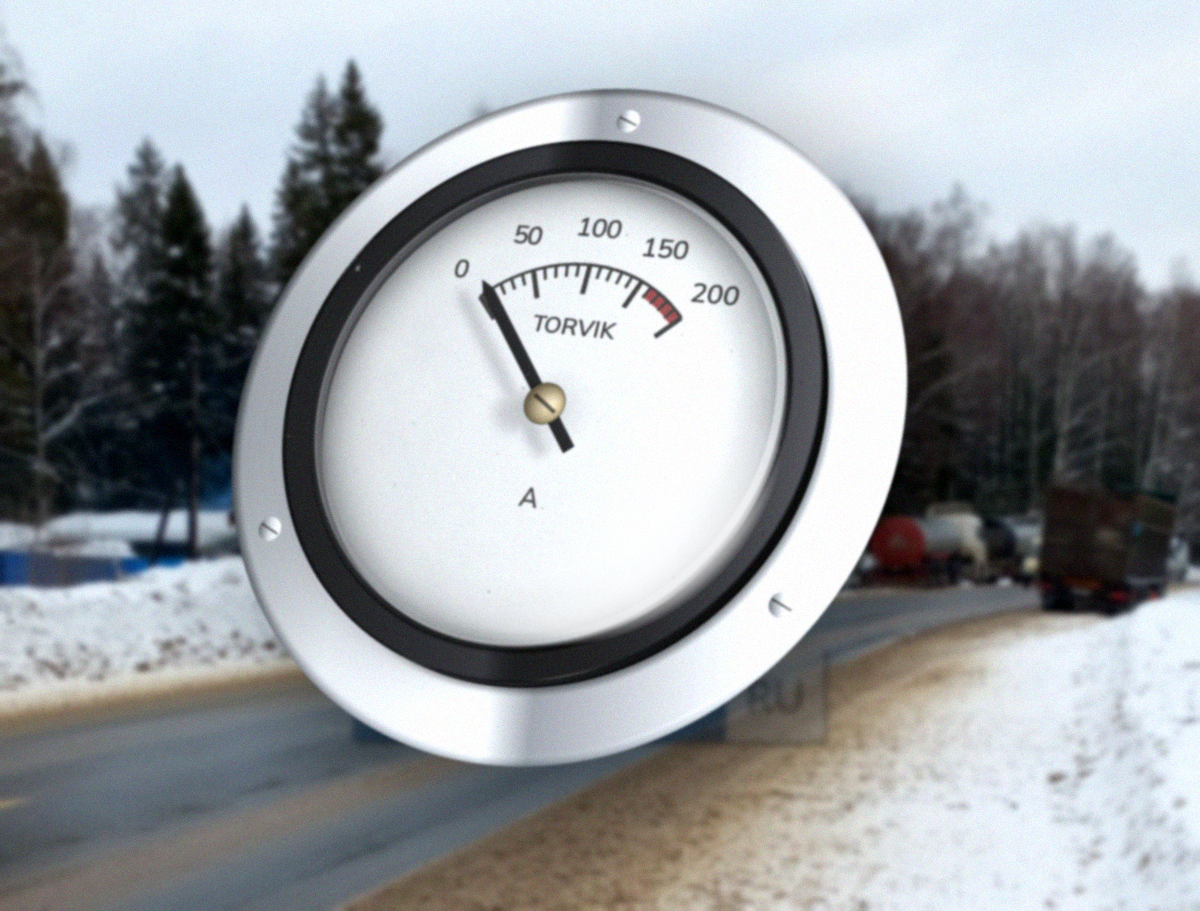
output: 10 A
